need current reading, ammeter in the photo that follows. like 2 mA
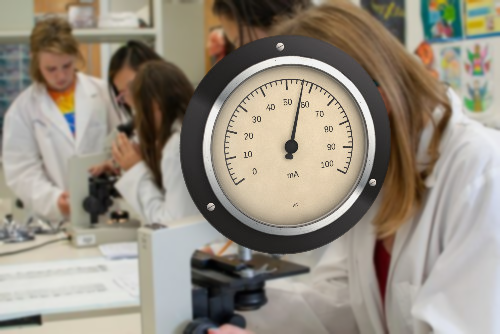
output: 56 mA
